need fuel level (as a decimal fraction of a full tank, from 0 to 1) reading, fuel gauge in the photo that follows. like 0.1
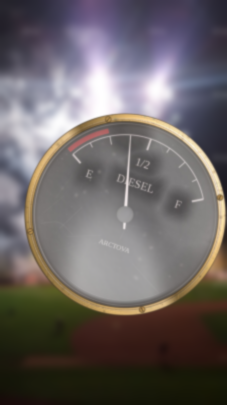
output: 0.375
